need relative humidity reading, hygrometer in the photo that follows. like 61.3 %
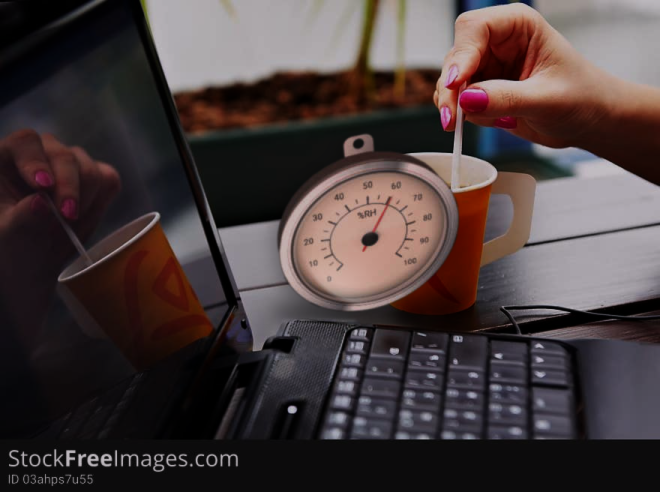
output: 60 %
